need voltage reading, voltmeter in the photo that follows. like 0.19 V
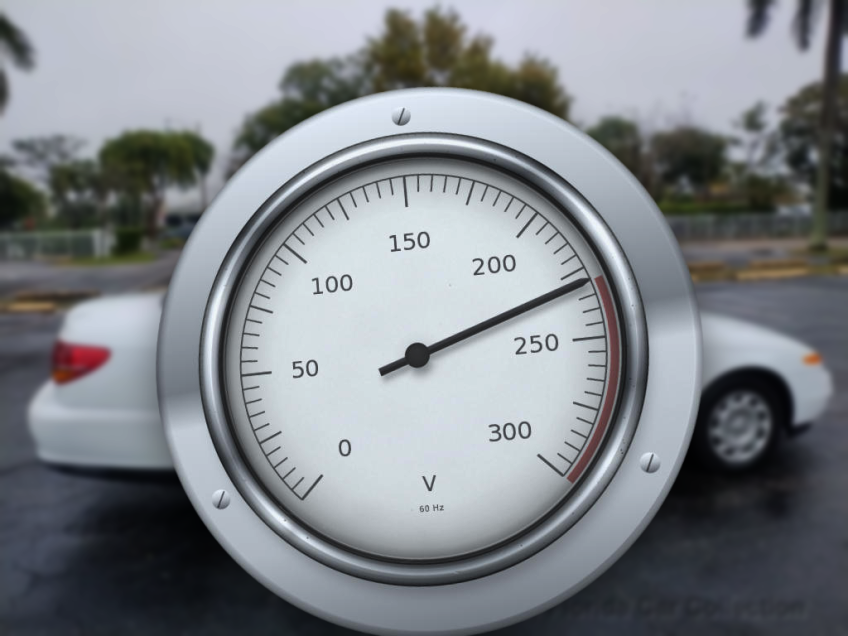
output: 230 V
